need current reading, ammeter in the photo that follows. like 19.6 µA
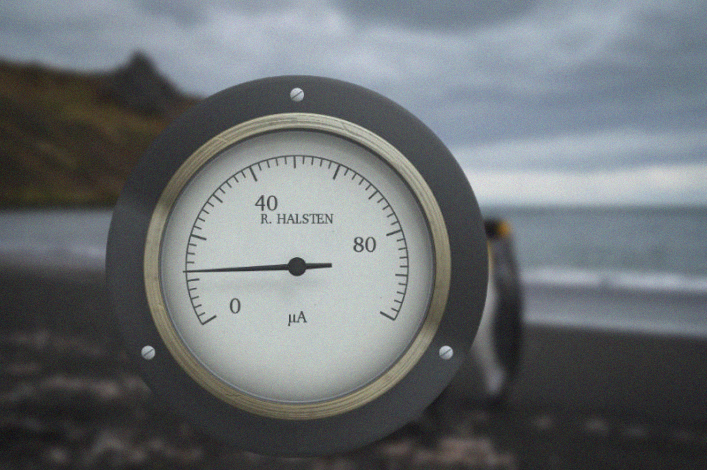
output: 12 µA
